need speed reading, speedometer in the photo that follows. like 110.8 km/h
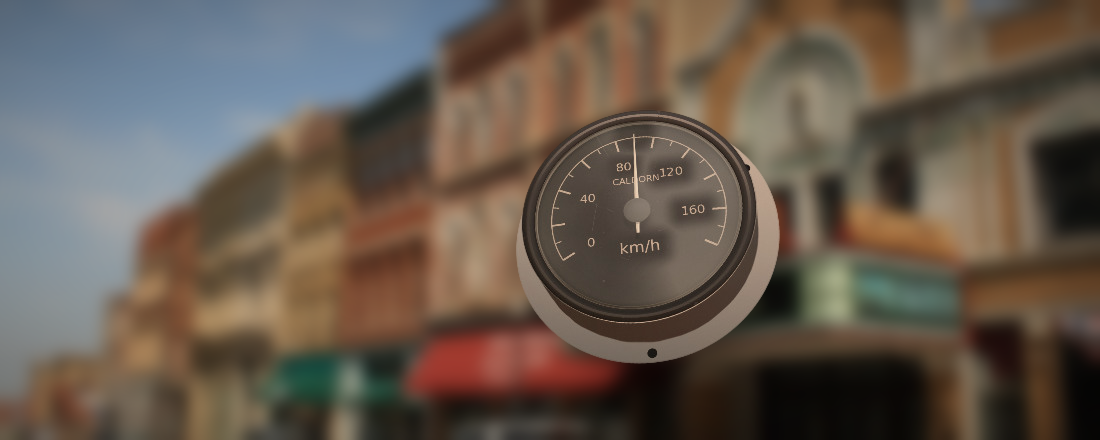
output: 90 km/h
